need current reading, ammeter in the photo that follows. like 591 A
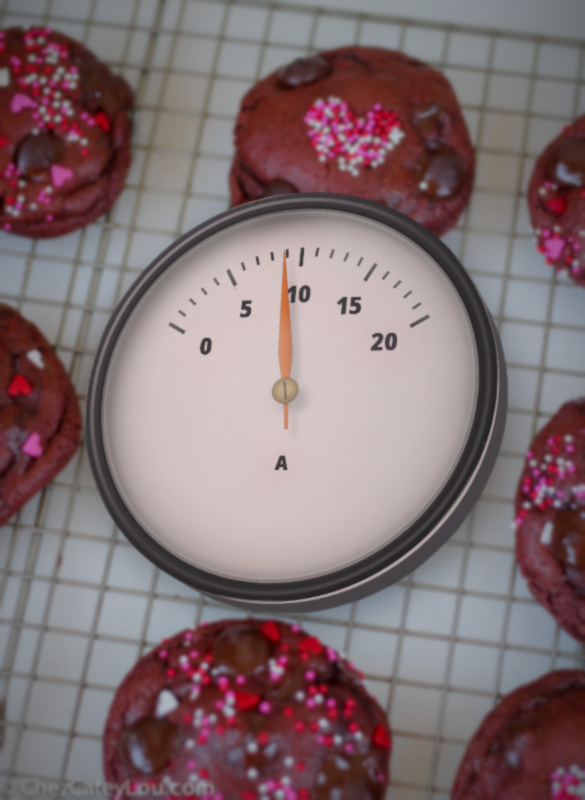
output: 9 A
